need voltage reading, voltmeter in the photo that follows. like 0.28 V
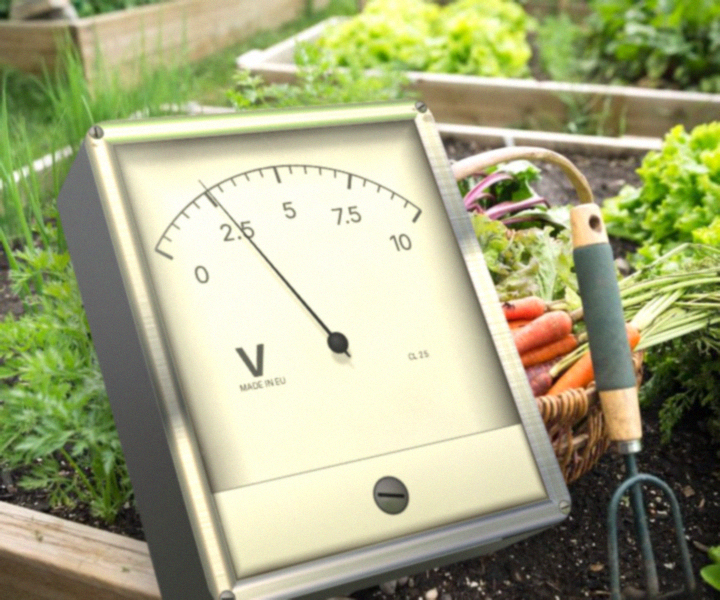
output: 2.5 V
